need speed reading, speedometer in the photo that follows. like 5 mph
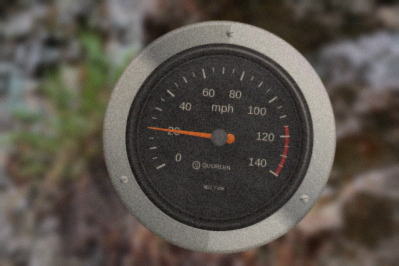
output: 20 mph
